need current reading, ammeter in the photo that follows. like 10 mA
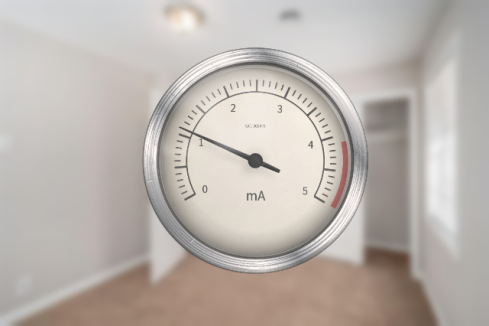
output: 1.1 mA
